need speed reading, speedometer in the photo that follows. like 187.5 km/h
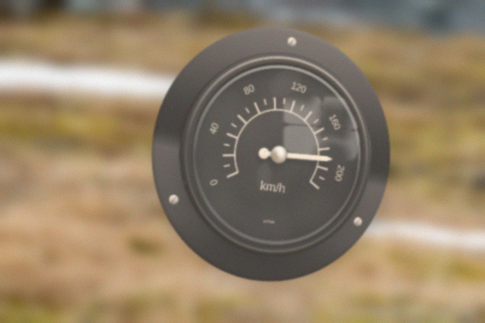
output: 190 km/h
